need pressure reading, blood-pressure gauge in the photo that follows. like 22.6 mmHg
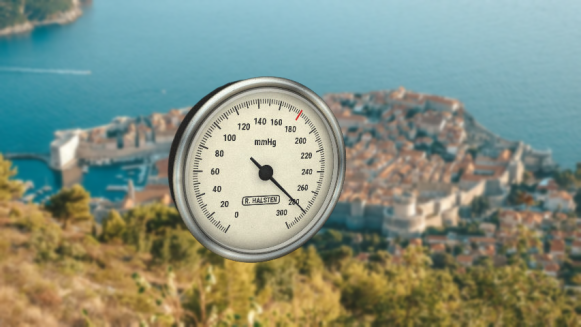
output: 280 mmHg
